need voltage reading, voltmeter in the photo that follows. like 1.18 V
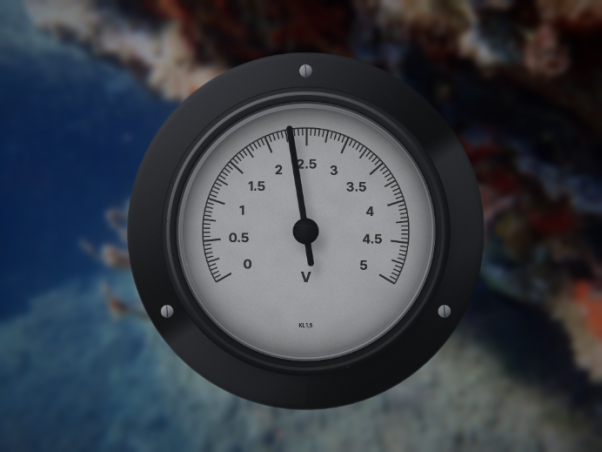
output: 2.3 V
